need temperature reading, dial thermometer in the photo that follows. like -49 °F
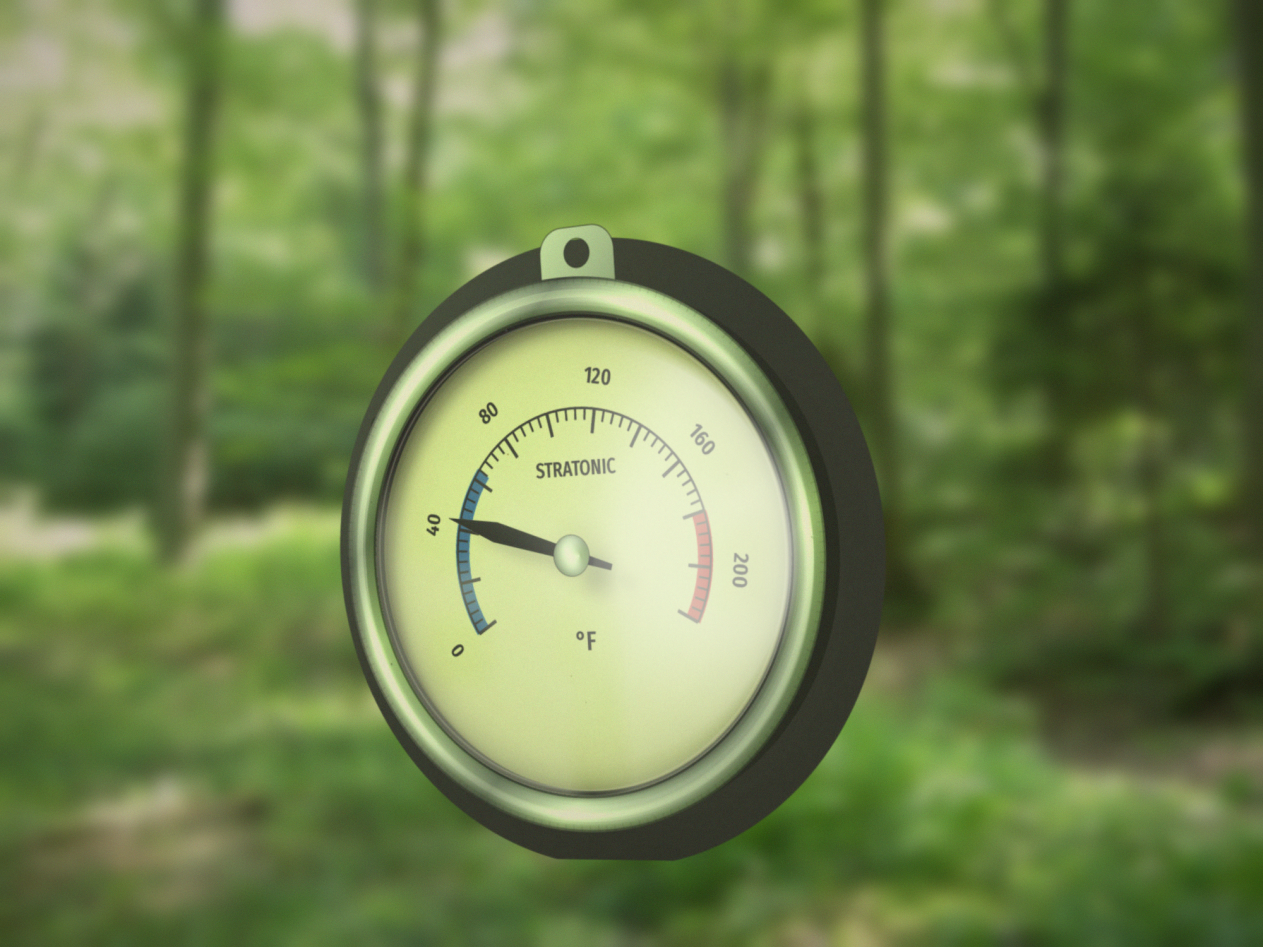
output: 44 °F
